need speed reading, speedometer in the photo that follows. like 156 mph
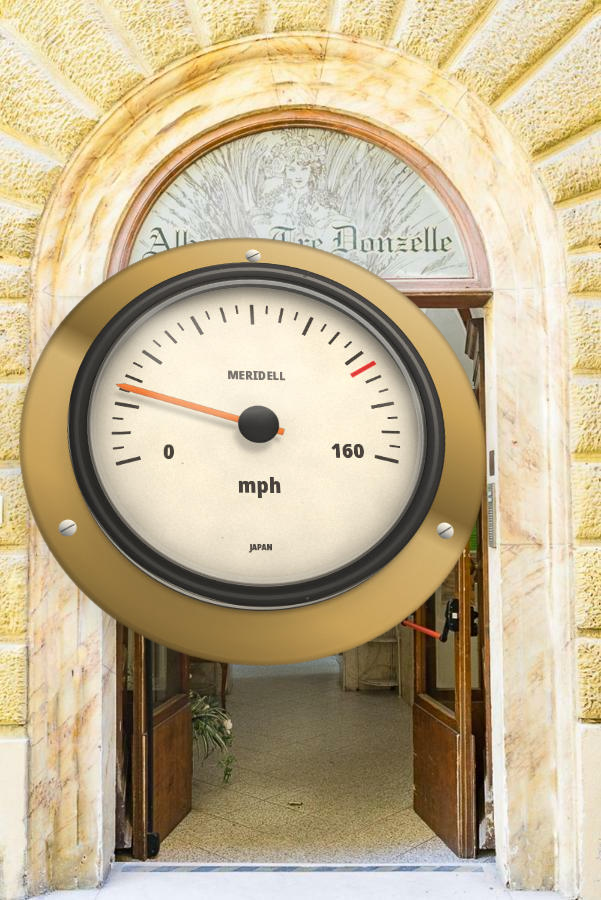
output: 25 mph
